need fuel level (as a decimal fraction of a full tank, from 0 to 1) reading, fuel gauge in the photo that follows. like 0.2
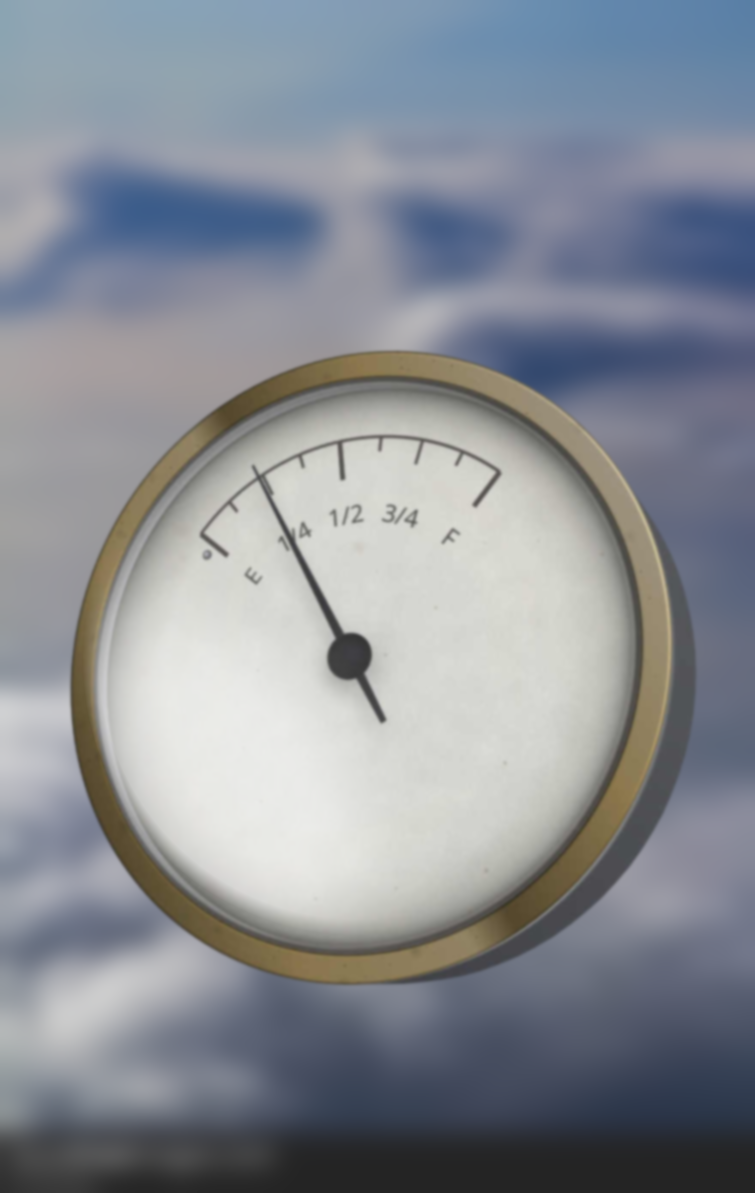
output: 0.25
